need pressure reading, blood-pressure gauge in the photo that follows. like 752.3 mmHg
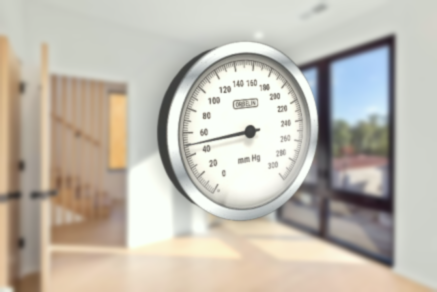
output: 50 mmHg
